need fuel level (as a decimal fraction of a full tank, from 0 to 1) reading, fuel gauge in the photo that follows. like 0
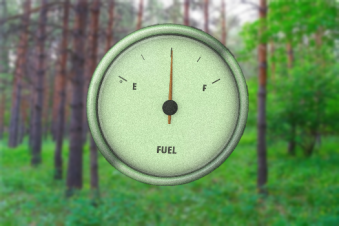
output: 0.5
